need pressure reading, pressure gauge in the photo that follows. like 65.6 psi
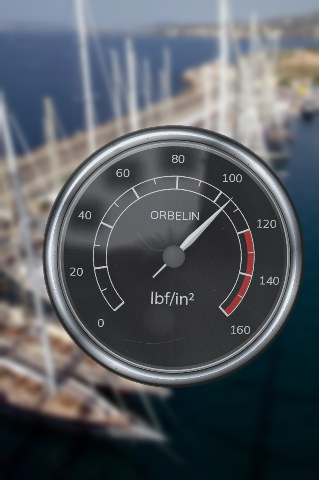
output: 105 psi
